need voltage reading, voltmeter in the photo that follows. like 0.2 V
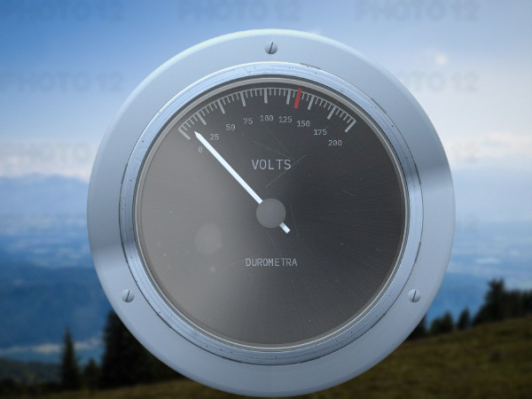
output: 10 V
